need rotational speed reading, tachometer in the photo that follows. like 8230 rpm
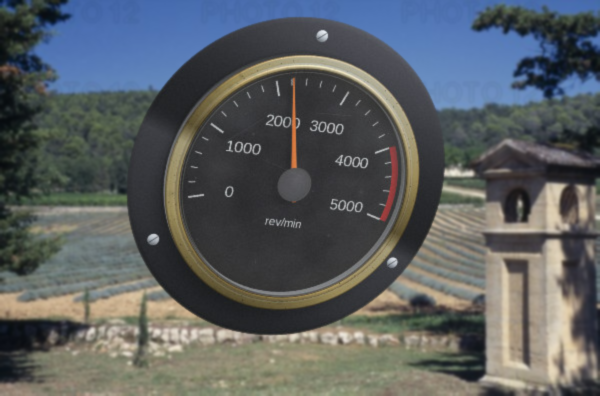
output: 2200 rpm
